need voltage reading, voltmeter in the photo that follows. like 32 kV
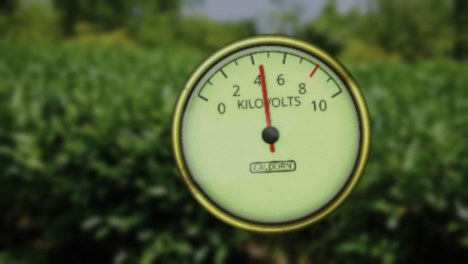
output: 4.5 kV
